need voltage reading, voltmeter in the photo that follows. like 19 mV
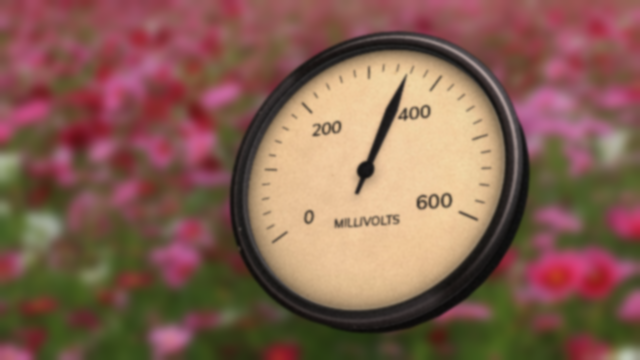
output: 360 mV
